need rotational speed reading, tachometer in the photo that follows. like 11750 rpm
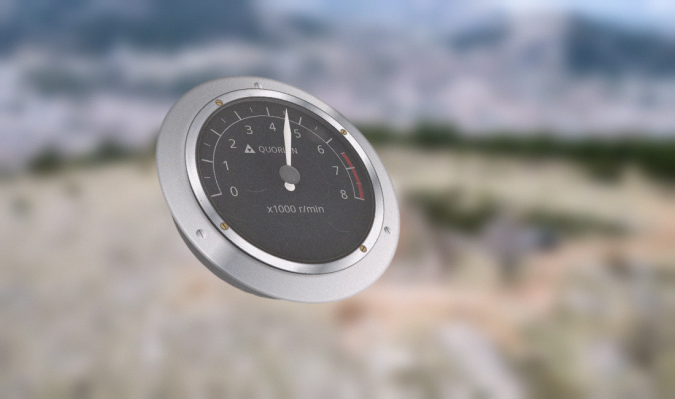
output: 4500 rpm
